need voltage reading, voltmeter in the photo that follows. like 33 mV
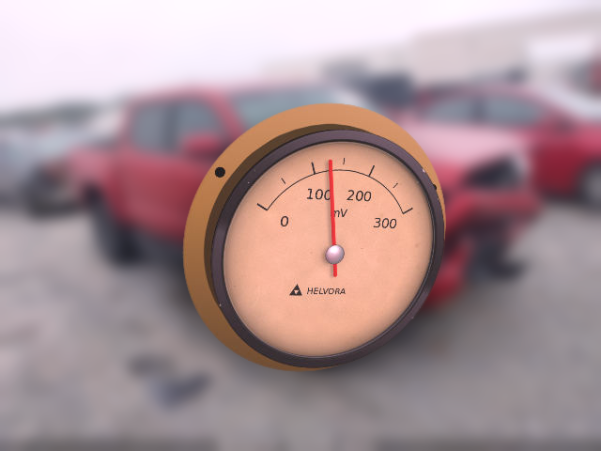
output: 125 mV
